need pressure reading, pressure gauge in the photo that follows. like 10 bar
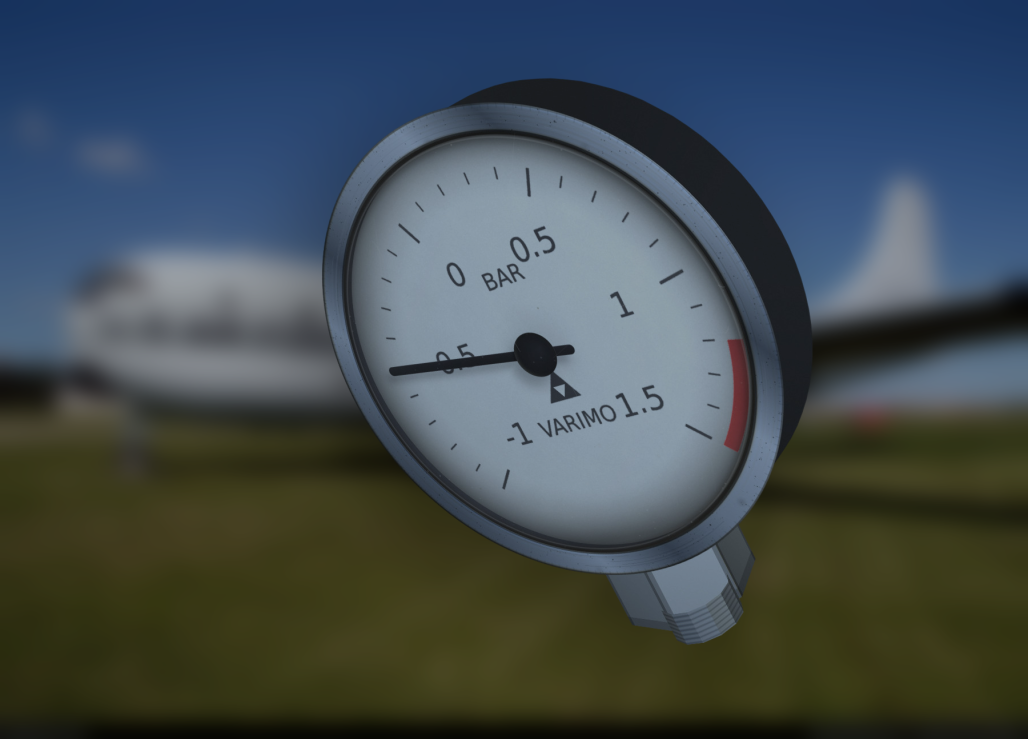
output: -0.5 bar
